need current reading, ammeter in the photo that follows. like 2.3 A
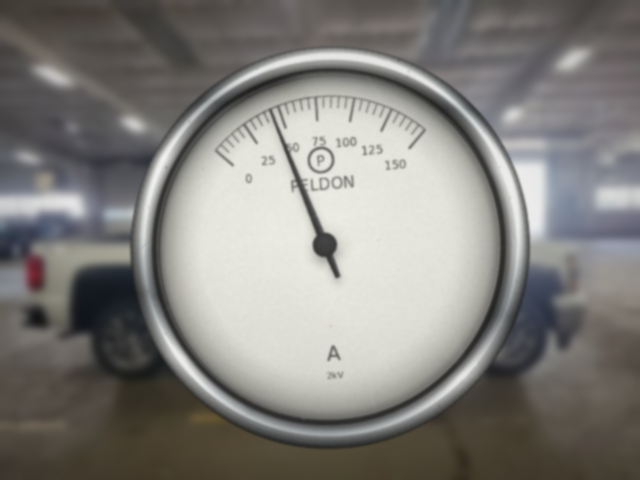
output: 45 A
